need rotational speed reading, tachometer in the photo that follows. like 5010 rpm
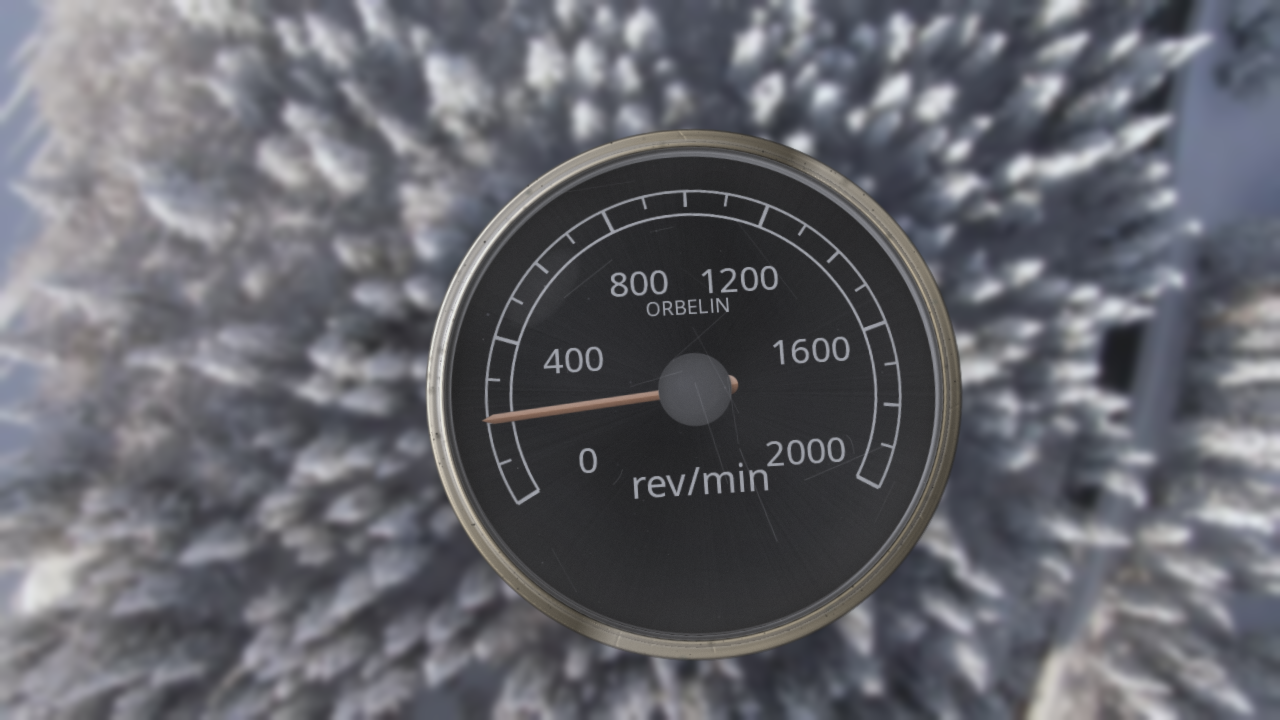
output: 200 rpm
